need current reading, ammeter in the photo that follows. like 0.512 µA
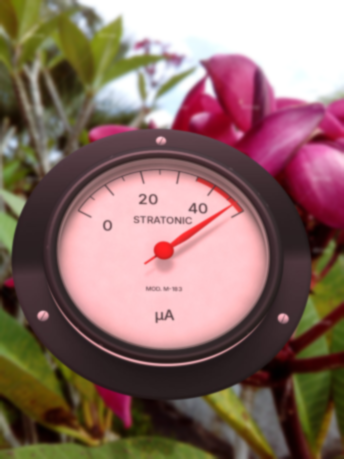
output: 47.5 µA
